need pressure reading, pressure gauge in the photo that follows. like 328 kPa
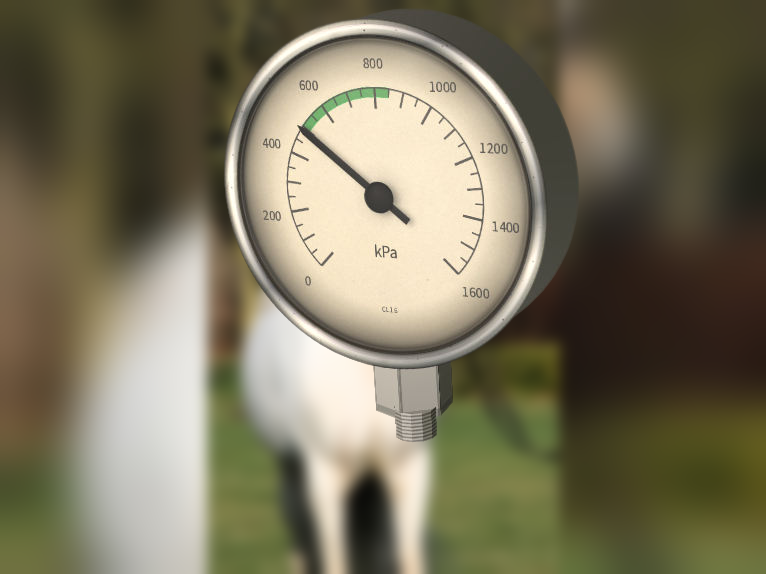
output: 500 kPa
